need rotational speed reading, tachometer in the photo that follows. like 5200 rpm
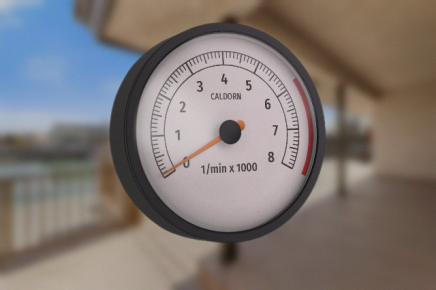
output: 100 rpm
